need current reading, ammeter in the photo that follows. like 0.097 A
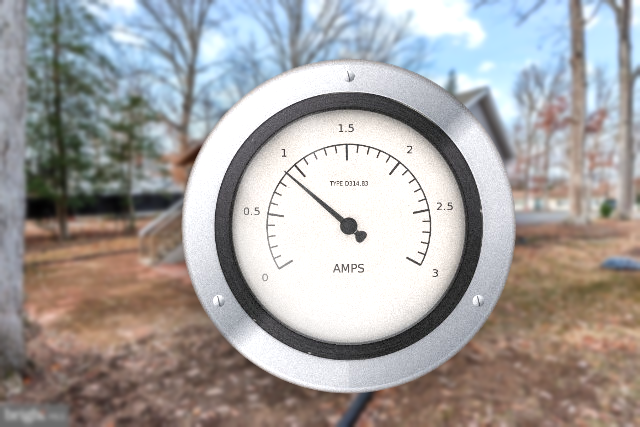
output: 0.9 A
